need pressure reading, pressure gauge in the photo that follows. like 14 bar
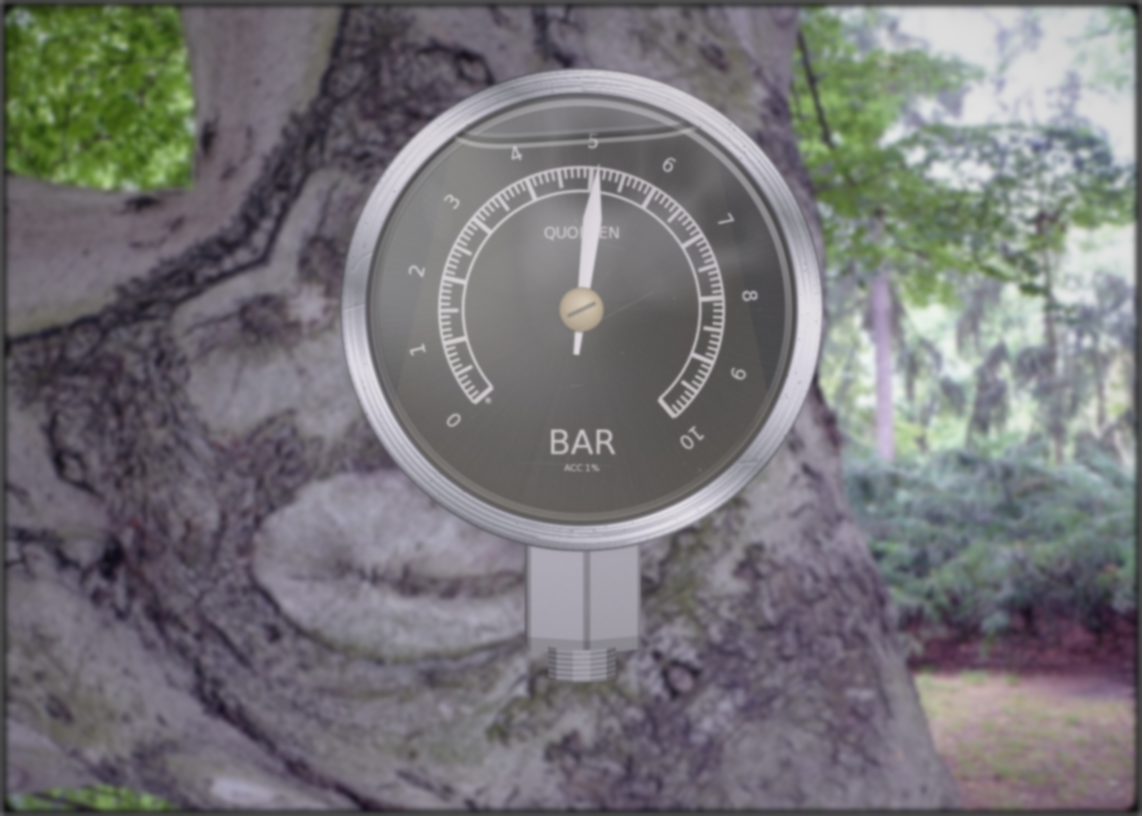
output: 5.1 bar
